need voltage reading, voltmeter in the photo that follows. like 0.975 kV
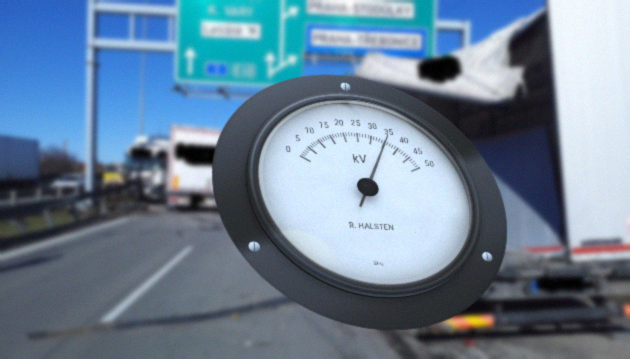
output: 35 kV
